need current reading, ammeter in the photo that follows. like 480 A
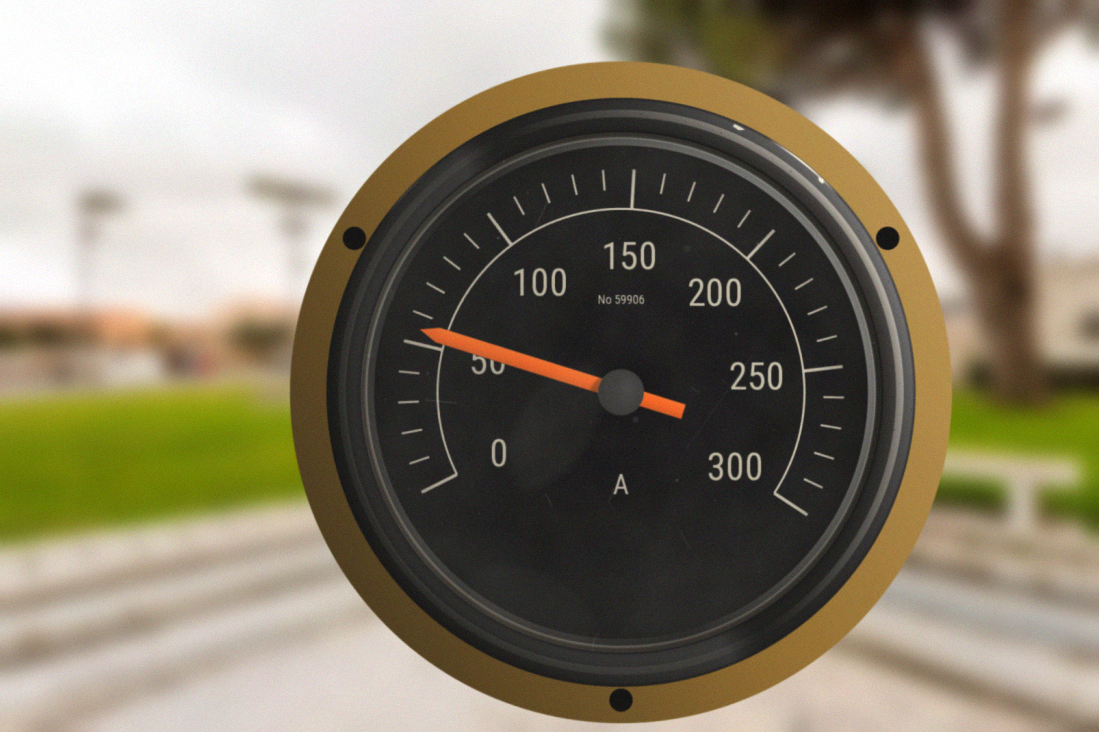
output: 55 A
